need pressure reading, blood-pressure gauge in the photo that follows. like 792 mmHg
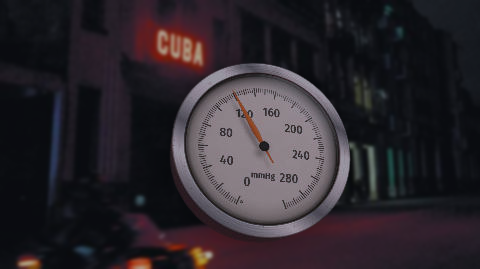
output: 120 mmHg
